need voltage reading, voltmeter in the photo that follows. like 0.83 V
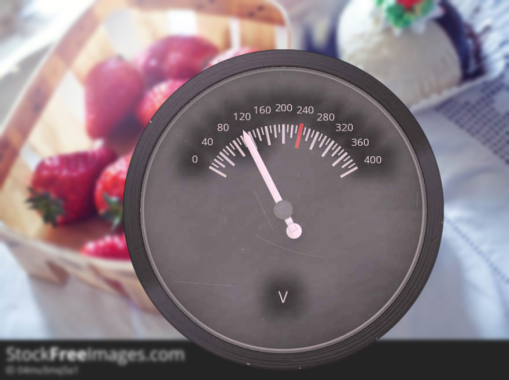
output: 110 V
